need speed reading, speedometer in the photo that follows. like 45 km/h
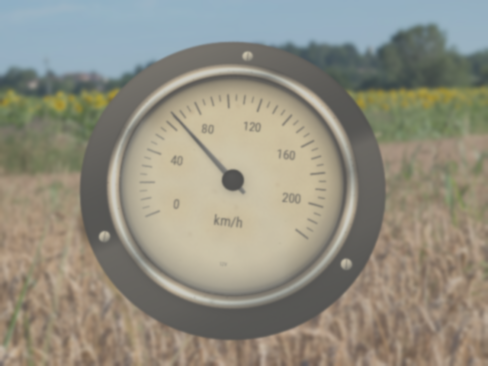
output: 65 km/h
